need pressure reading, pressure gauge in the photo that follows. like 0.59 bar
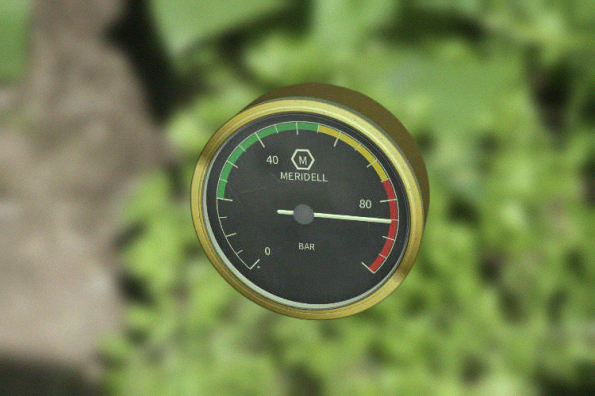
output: 85 bar
